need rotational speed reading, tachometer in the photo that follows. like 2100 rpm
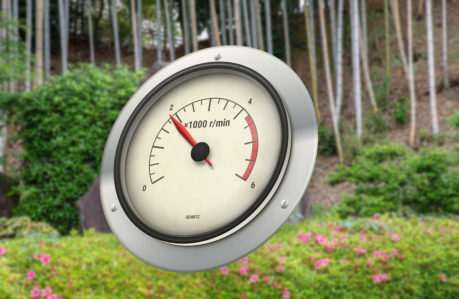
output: 1875 rpm
